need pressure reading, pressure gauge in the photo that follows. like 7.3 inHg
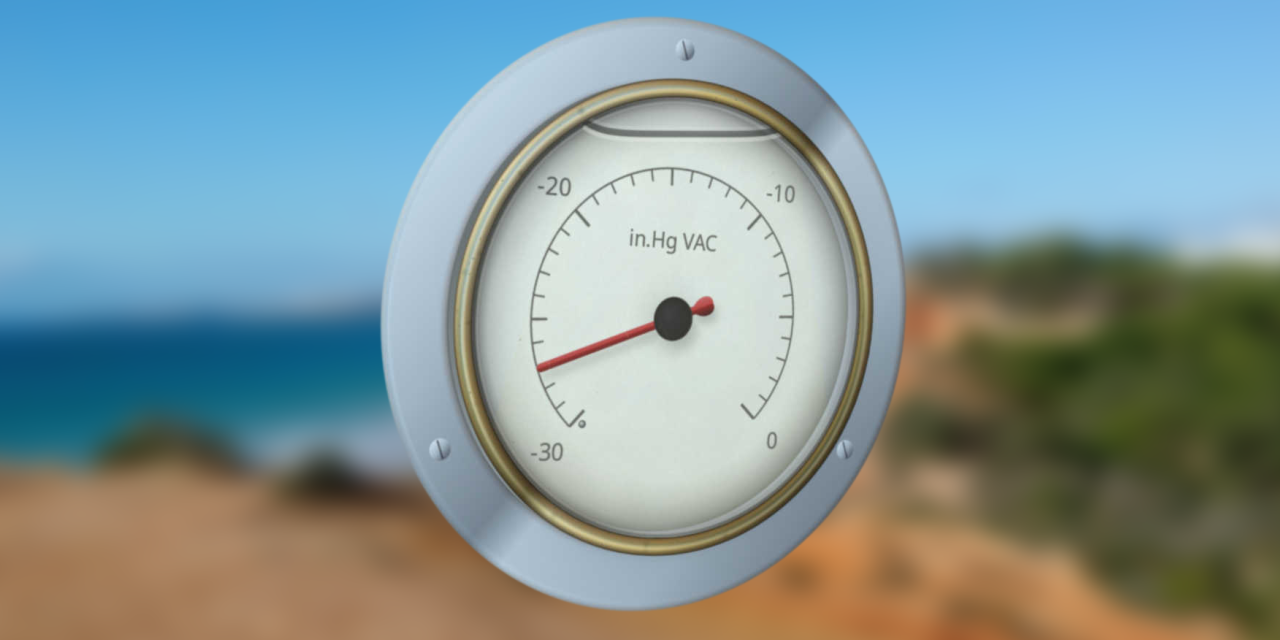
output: -27 inHg
